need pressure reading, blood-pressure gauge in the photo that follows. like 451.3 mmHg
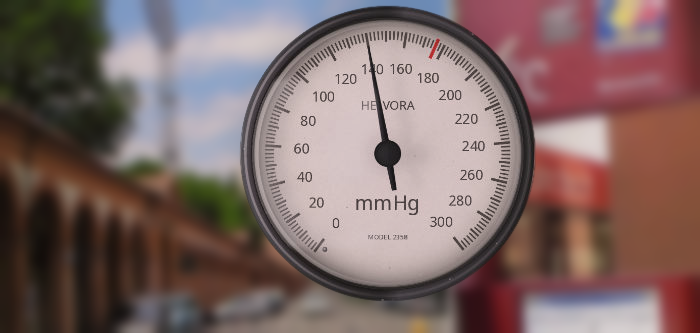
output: 140 mmHg
